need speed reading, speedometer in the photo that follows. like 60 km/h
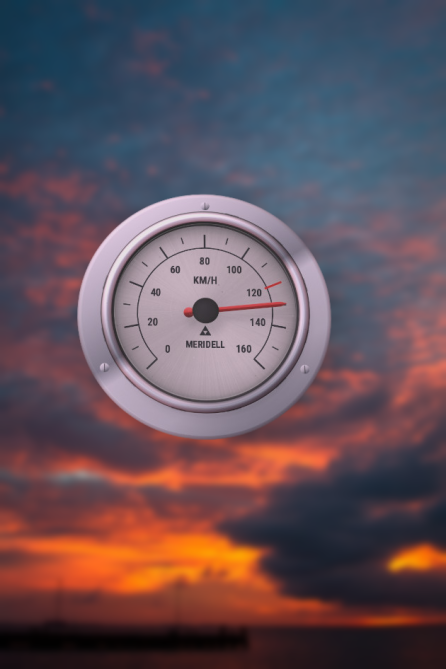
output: 130 km/h
